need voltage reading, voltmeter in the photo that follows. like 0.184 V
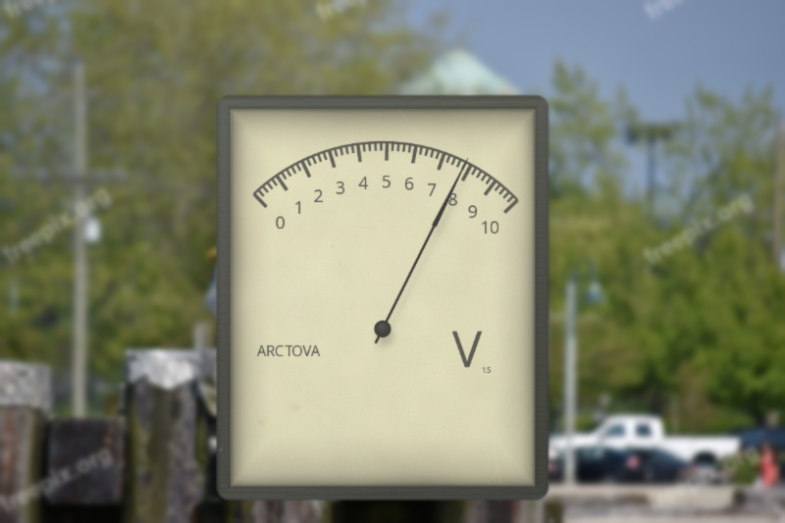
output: 7.8 V
